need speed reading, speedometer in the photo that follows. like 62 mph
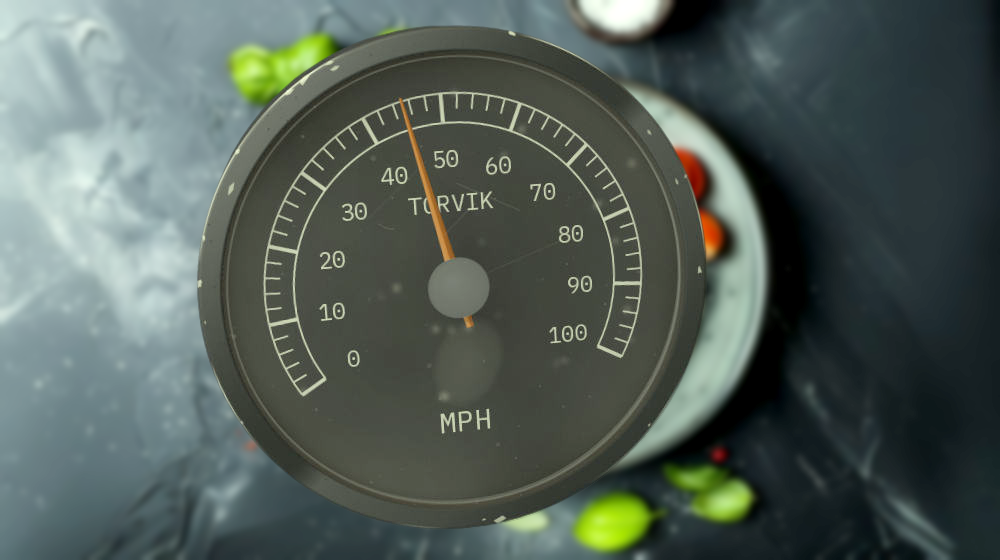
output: 45 mph
